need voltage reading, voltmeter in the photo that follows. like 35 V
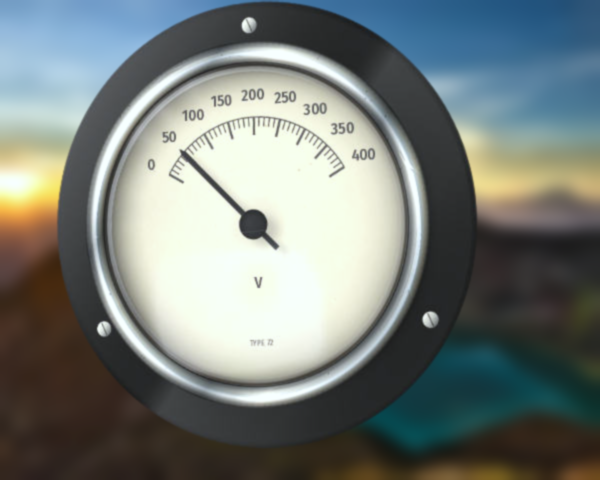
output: 50 V
